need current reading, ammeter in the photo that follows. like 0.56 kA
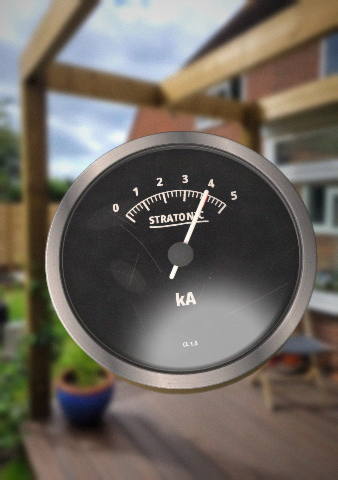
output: 4 kA
